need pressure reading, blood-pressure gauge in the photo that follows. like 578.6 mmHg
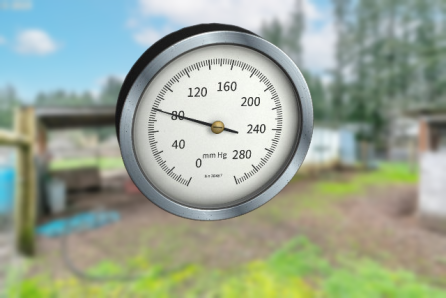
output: 80 mmHg
